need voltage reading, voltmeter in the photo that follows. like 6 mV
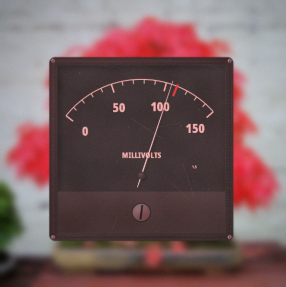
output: 105 mV
